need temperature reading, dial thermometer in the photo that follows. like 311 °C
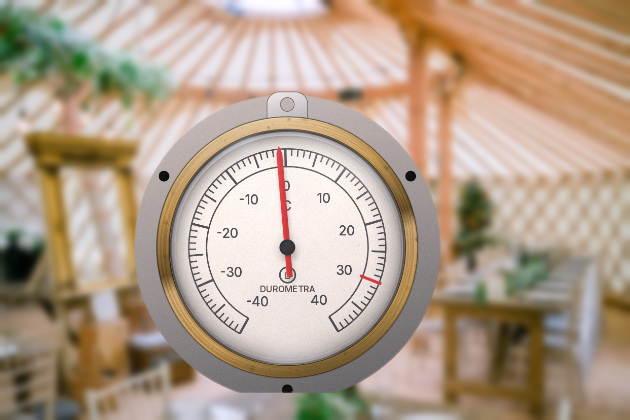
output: -1 °C
